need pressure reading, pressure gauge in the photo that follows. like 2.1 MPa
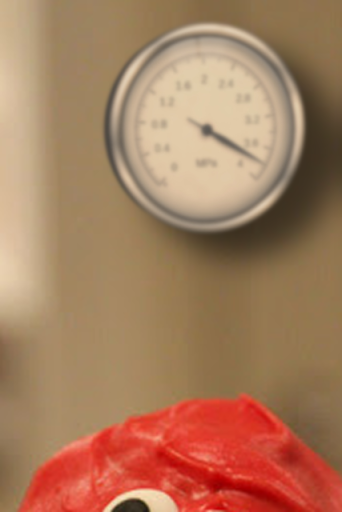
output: 3.8 MPa
